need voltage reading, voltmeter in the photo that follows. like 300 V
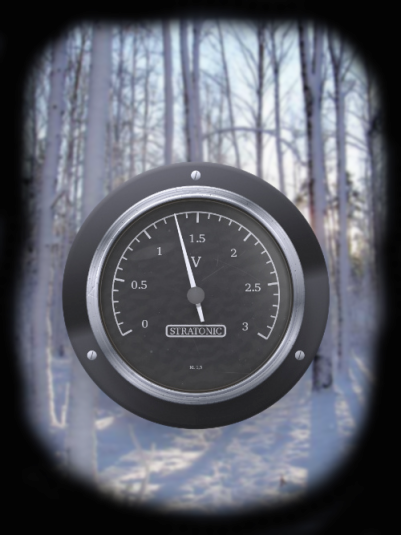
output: 1.3 V
